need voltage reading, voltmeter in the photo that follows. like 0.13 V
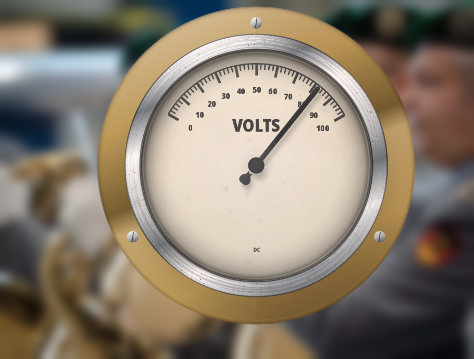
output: 82 V
